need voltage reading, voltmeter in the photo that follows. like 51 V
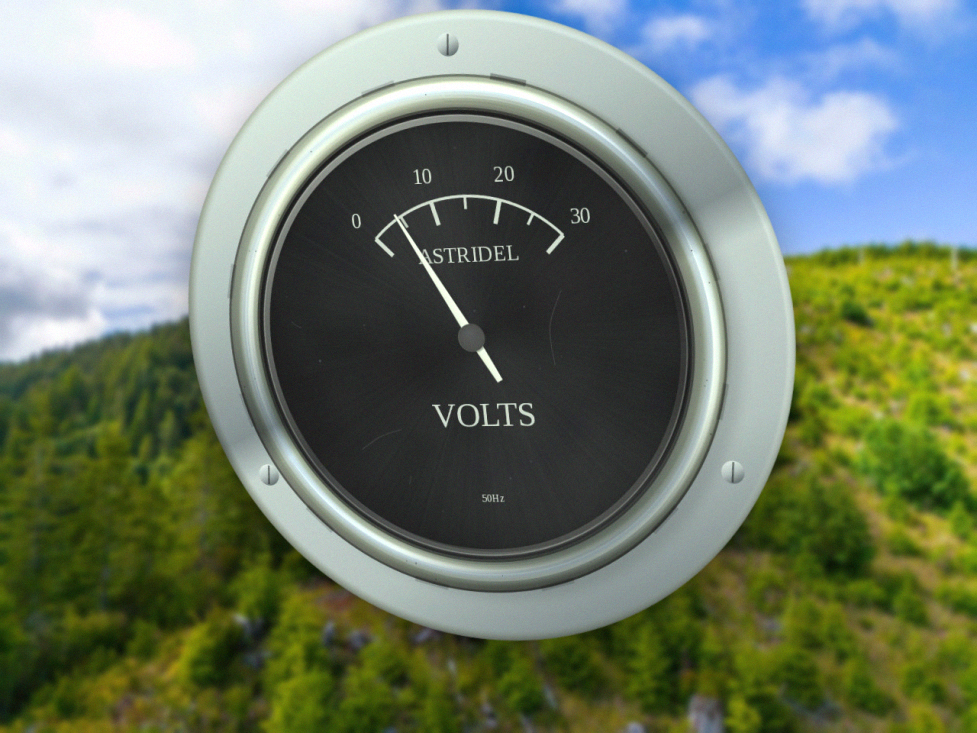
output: 5 V
